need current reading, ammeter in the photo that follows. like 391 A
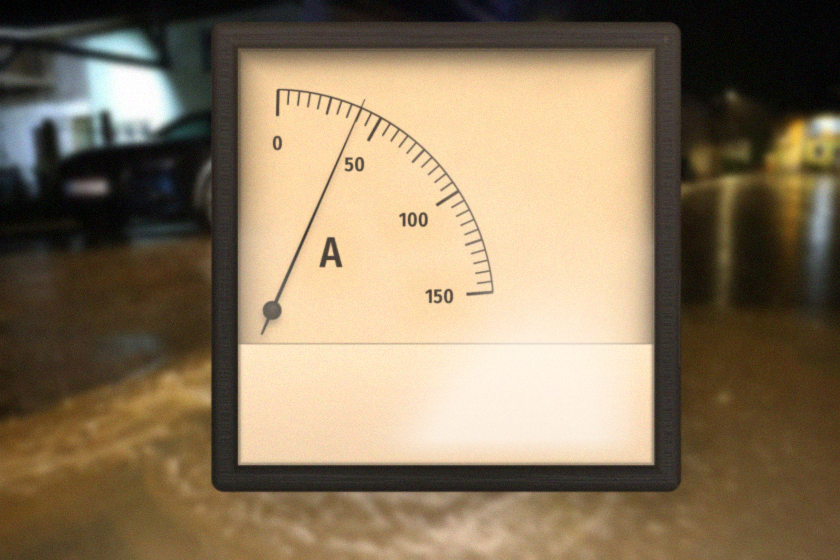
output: 40 A
